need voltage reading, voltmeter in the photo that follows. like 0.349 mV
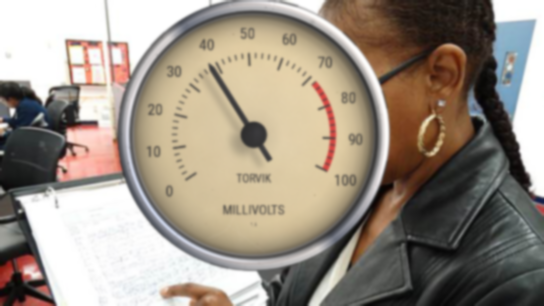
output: 38 mV
